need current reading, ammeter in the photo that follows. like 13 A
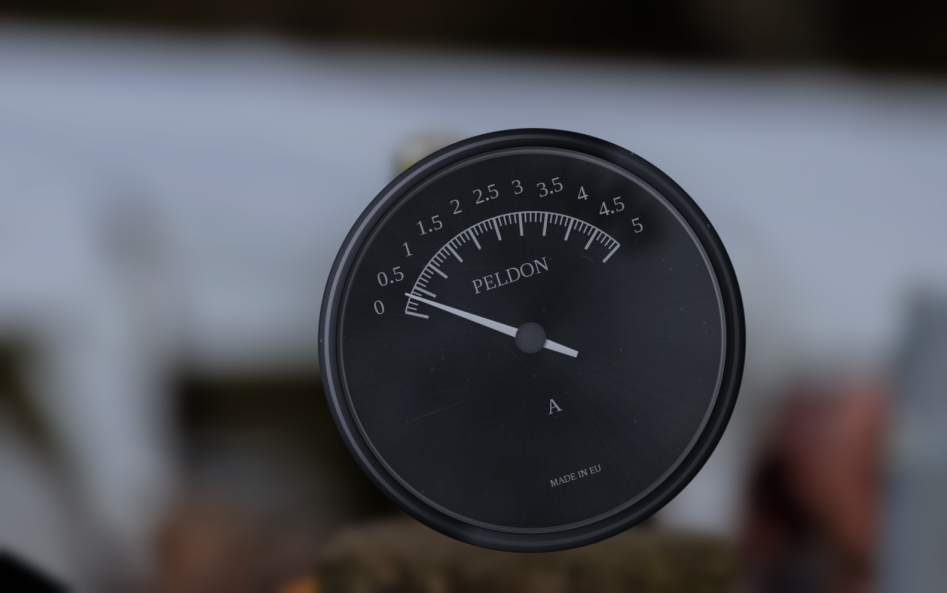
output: 0.3 A
